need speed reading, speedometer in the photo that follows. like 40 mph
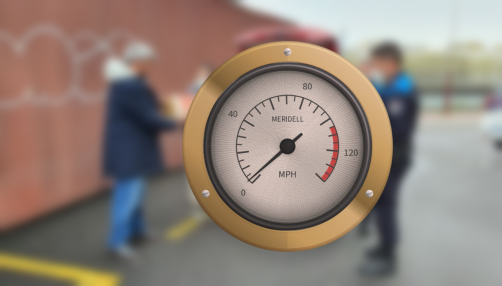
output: 2.5 mph
